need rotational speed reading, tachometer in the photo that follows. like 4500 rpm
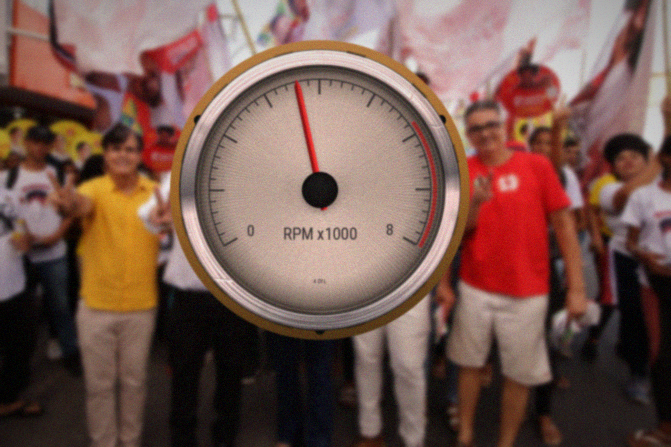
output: 3600 rpm
